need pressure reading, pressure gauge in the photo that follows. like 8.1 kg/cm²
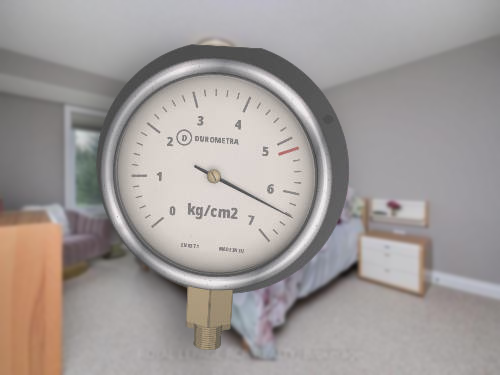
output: 6.4 kg/cm²
